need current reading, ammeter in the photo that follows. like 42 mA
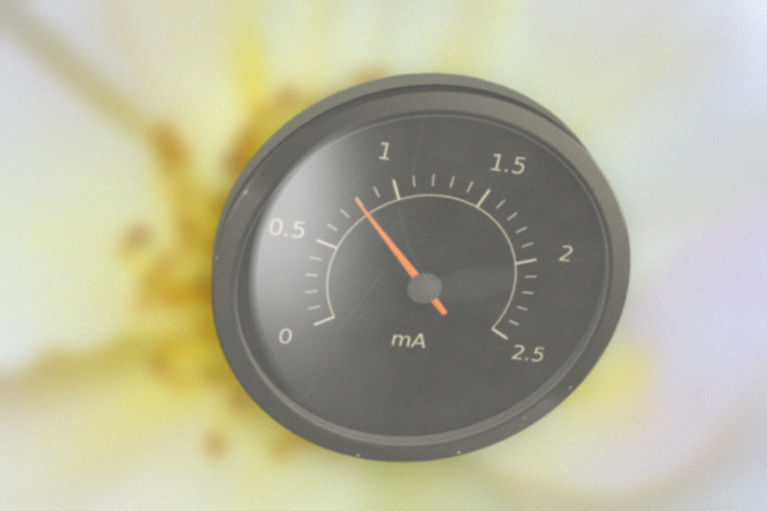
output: 0.8 mA
